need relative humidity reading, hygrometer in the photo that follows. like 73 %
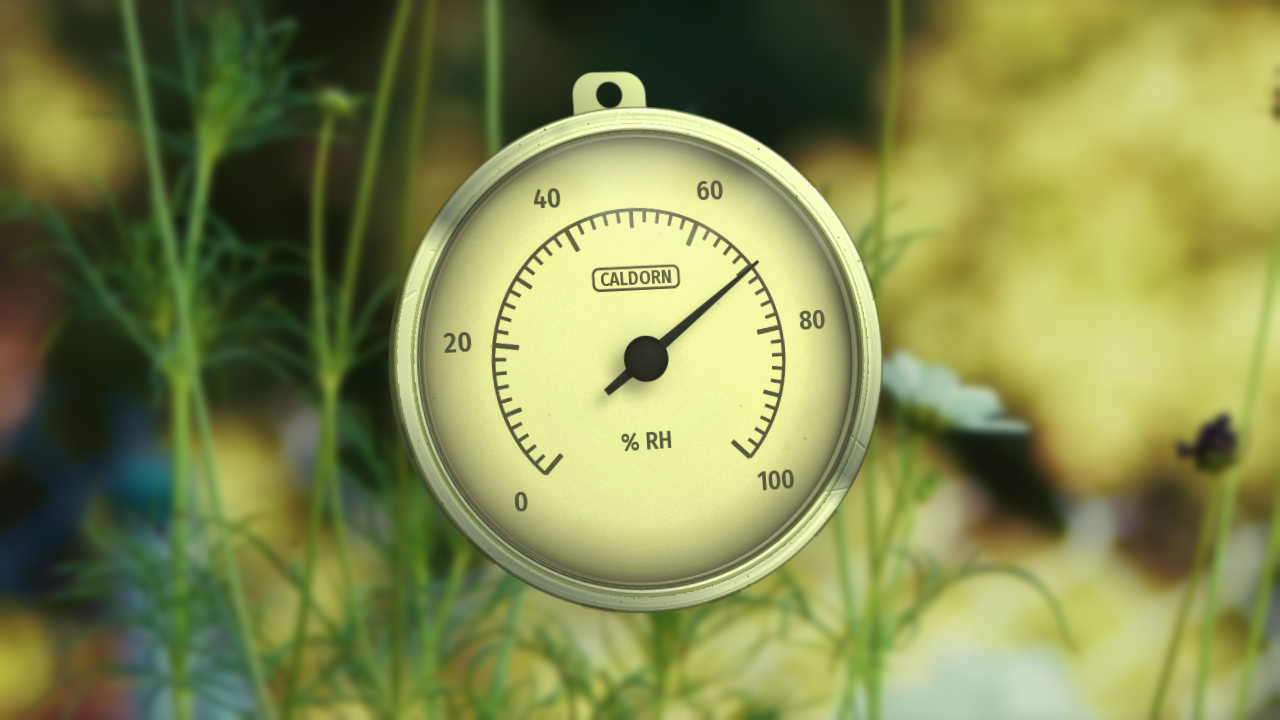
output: 70 %
